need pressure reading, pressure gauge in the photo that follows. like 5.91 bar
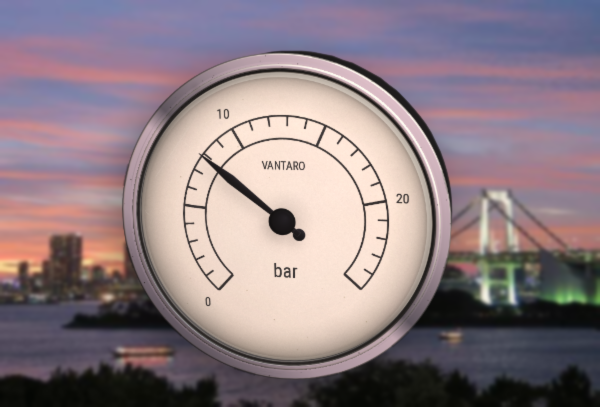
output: 8 bar
